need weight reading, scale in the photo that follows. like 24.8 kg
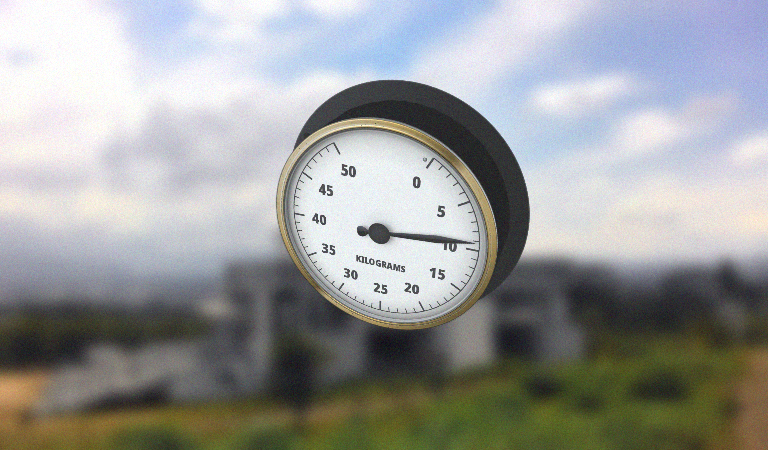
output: 9 kg
